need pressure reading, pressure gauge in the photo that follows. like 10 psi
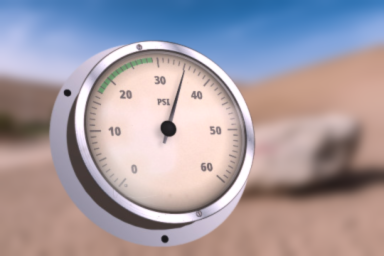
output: 35 psi
